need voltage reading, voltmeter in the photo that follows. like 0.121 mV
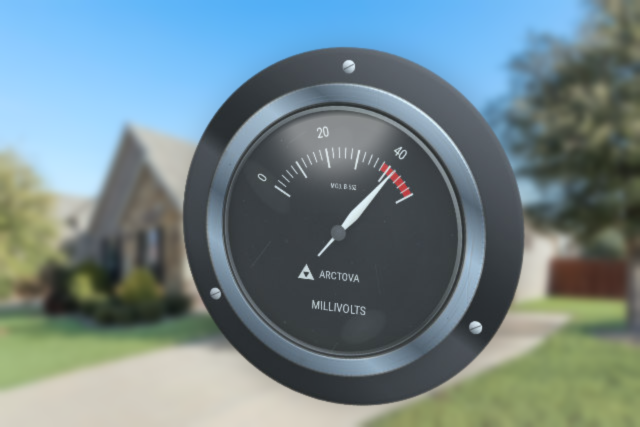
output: 42 mV
